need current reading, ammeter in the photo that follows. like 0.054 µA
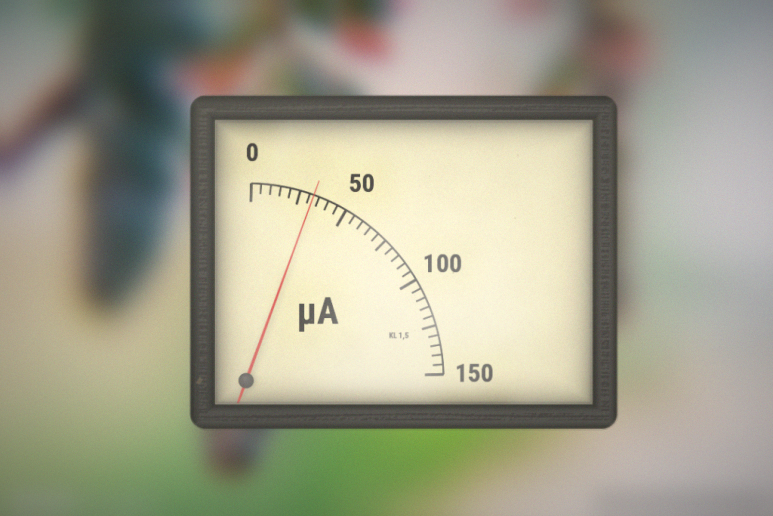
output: 32.5 µA
